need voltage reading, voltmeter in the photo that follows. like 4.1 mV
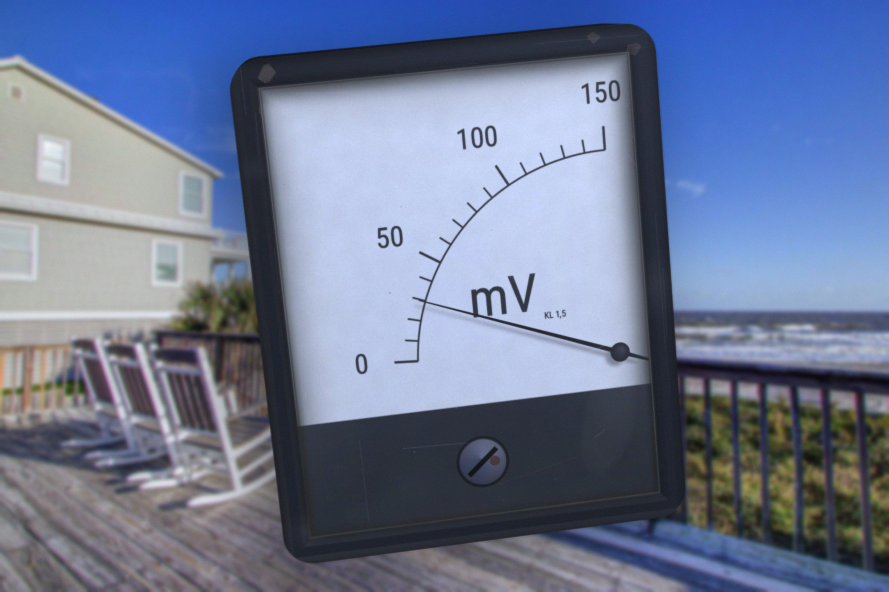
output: 30 mV
